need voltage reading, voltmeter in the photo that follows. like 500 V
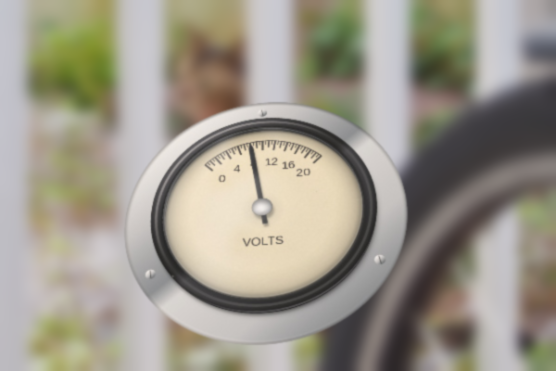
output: 8 V
